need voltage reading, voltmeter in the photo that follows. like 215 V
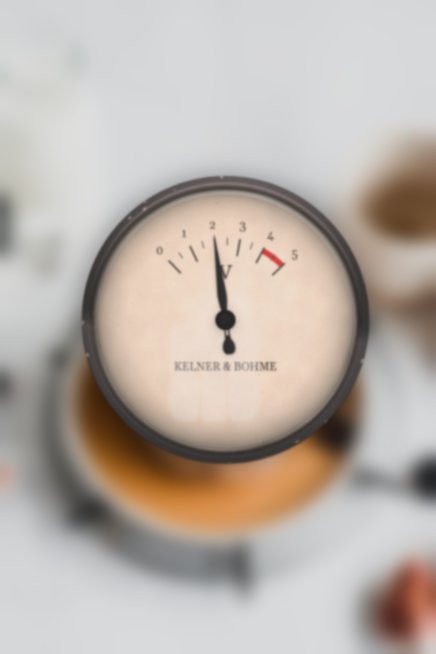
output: 2 V
